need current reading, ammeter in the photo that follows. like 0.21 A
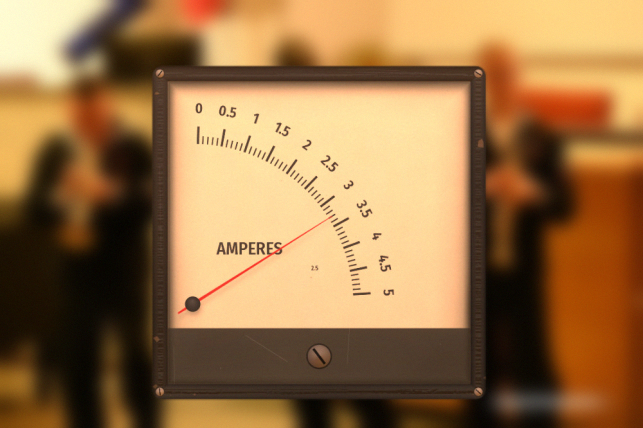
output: 3.3 A
